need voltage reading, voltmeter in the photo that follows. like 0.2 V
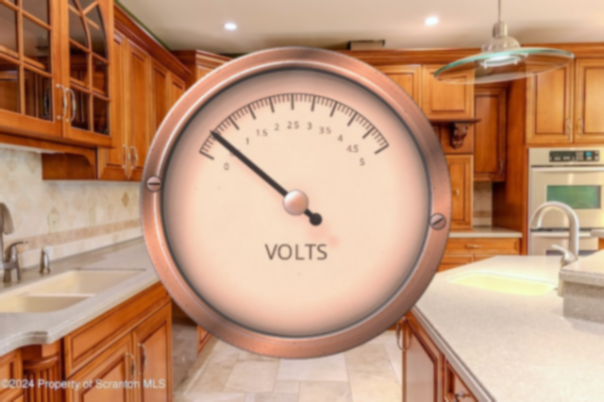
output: 0.5 V
